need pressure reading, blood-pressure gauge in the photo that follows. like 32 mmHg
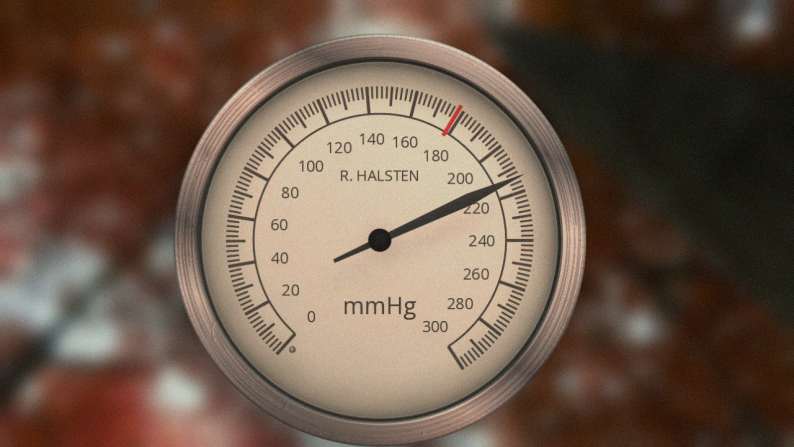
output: 214 mmHg
